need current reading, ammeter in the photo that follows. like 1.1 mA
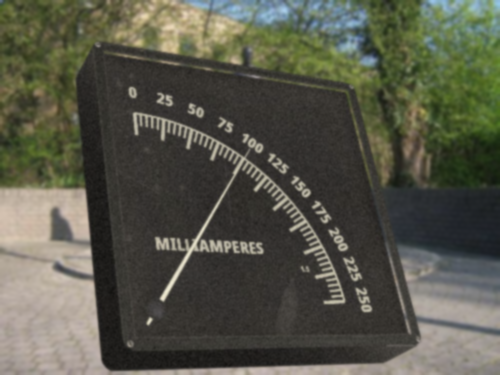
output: 100 mA
